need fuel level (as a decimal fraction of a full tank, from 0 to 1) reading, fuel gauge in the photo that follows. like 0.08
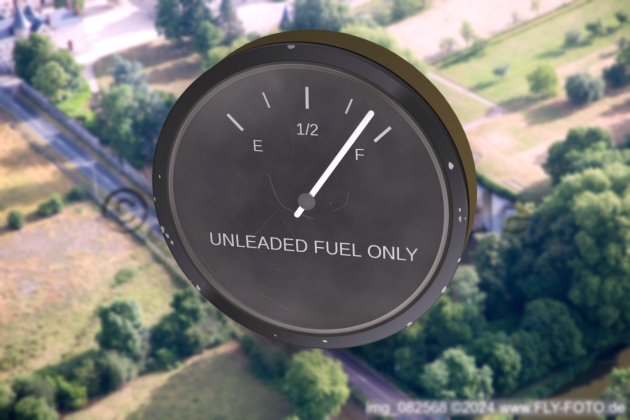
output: 0.875
